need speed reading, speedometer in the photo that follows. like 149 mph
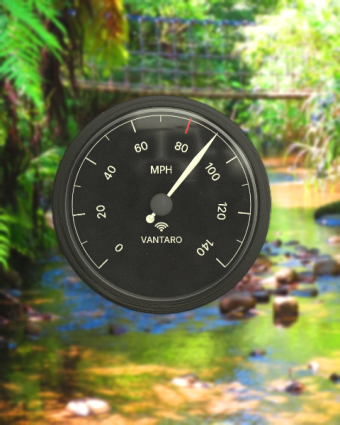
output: 90 mph
